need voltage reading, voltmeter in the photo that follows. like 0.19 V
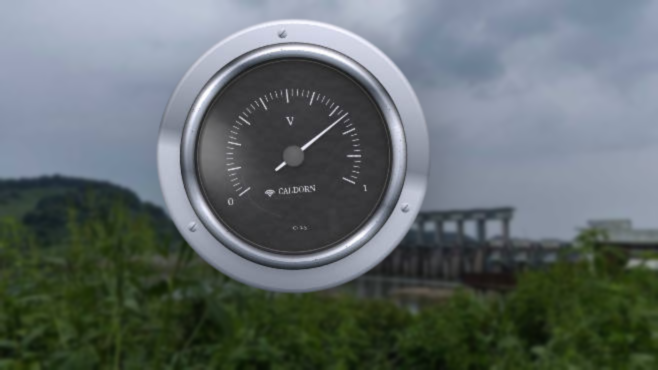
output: 0.74 V
